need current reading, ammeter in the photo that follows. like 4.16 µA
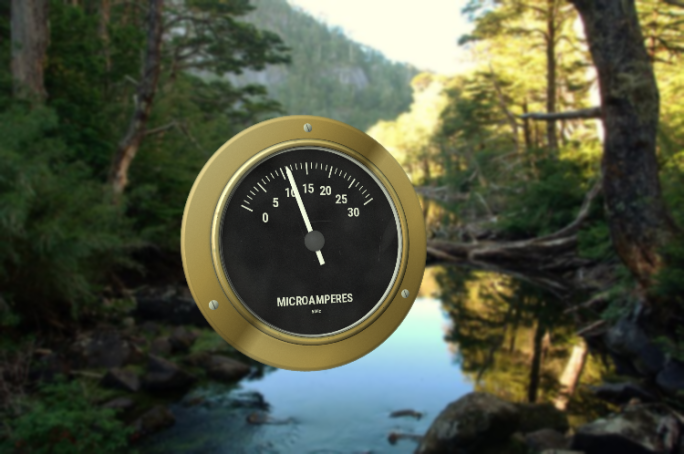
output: 11 µA
